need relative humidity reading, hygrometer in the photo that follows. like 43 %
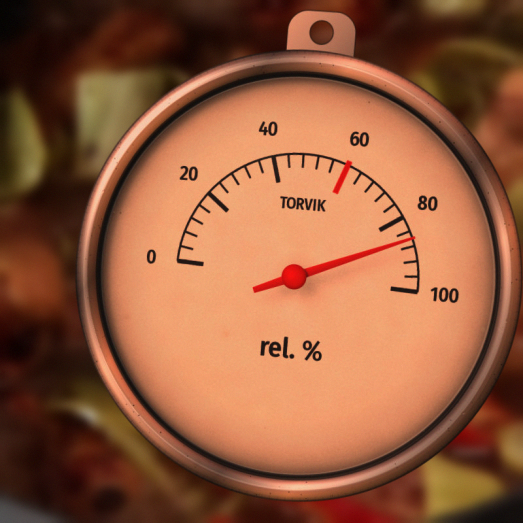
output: 86 %
